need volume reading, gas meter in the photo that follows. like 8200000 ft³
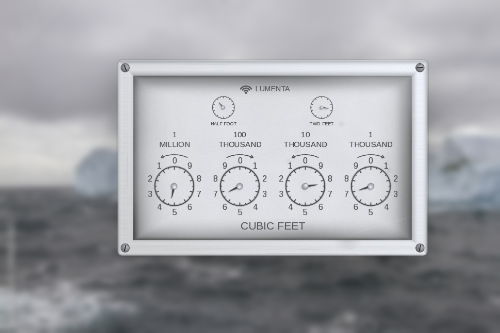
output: 467700 ft³
